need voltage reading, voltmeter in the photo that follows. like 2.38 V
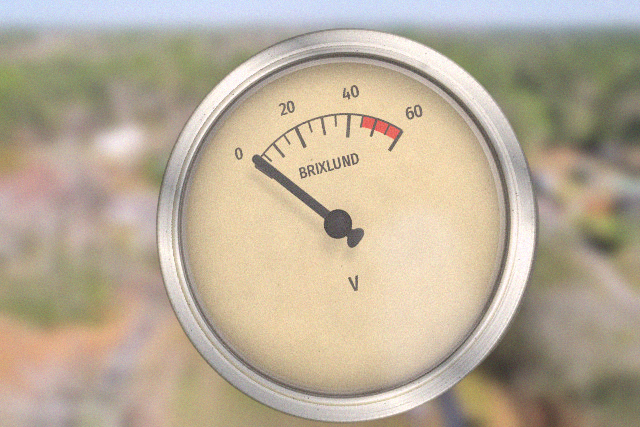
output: 2.5 V
